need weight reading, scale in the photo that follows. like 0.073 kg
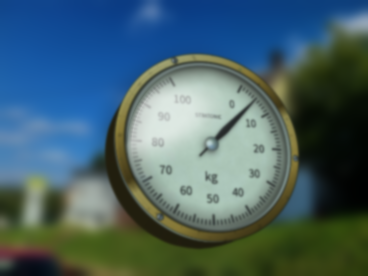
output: 5 kg
